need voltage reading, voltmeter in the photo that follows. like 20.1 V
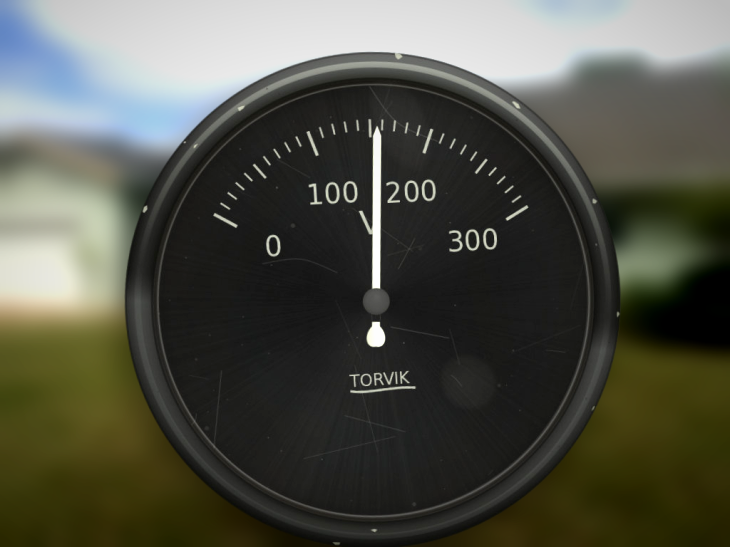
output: 155 V
